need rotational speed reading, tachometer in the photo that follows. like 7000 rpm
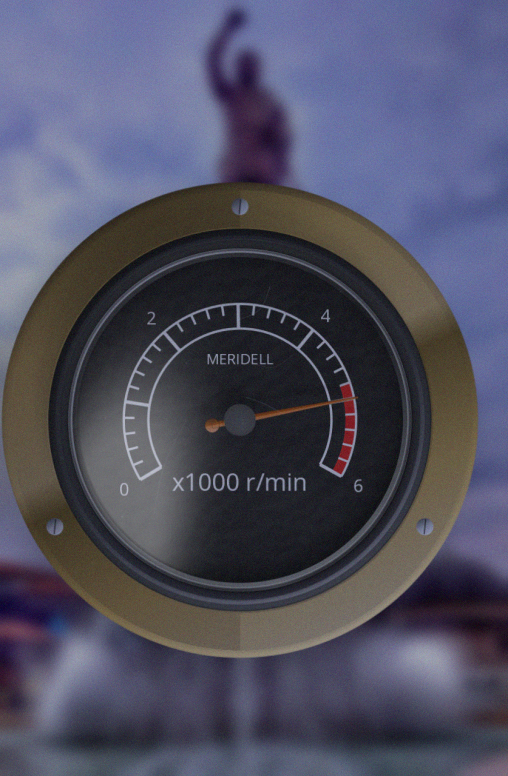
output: 5000 rpm
